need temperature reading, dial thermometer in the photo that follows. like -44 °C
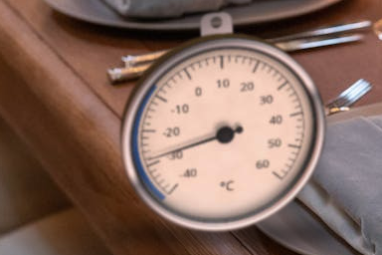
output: -28 °C
